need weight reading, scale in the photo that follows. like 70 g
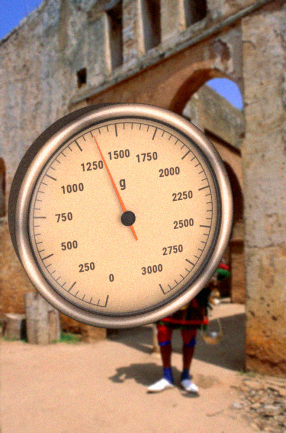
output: 1350 g
